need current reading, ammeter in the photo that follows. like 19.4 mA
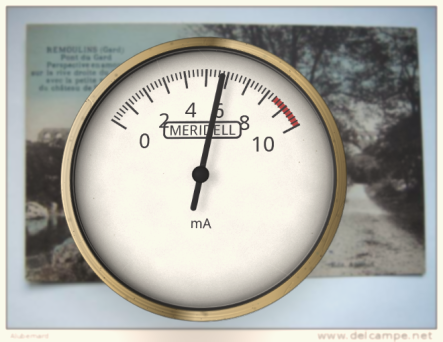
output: 5.8 mA
